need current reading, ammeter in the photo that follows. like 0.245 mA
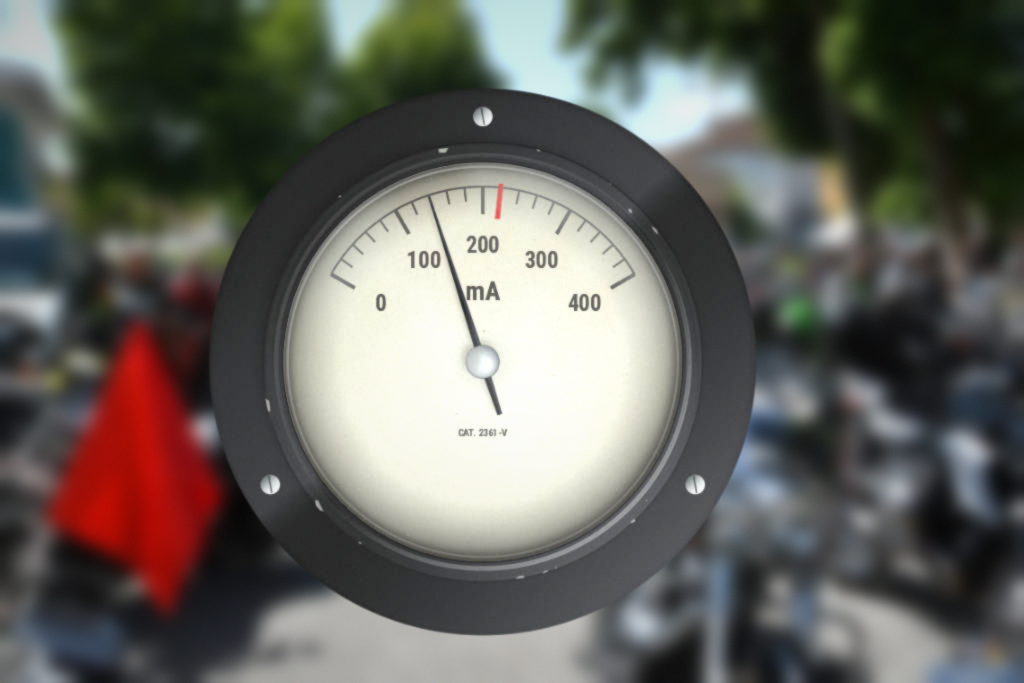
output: 140 mA
